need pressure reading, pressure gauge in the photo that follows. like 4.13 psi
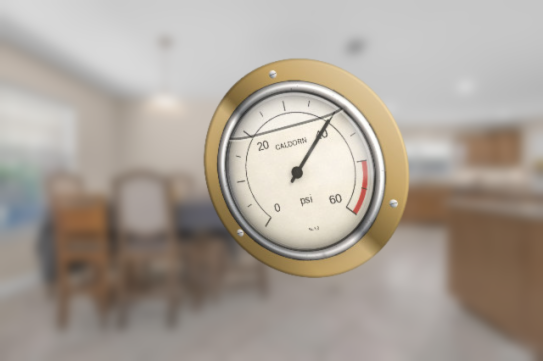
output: 40 psi
